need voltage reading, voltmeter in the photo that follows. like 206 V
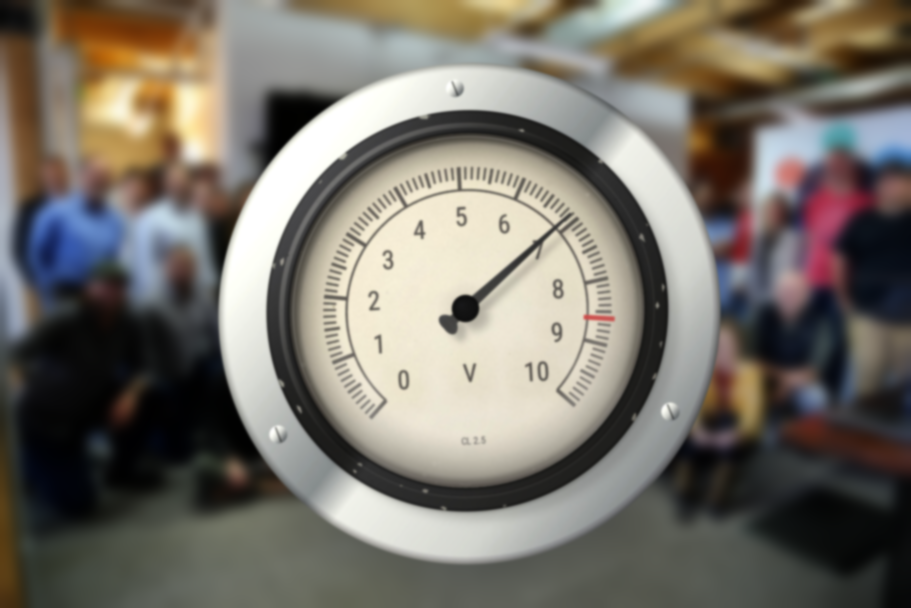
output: 6.9 V
